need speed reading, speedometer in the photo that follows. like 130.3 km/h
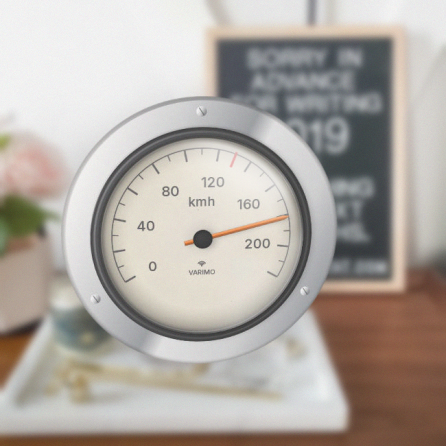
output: 180 km/h
